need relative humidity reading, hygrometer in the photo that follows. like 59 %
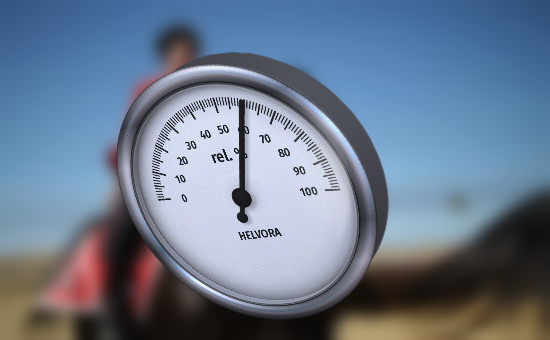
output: 60 %
